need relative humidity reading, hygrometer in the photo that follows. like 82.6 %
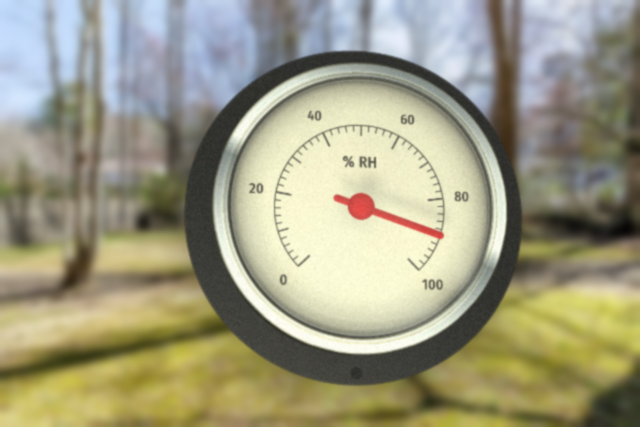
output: 90 %
